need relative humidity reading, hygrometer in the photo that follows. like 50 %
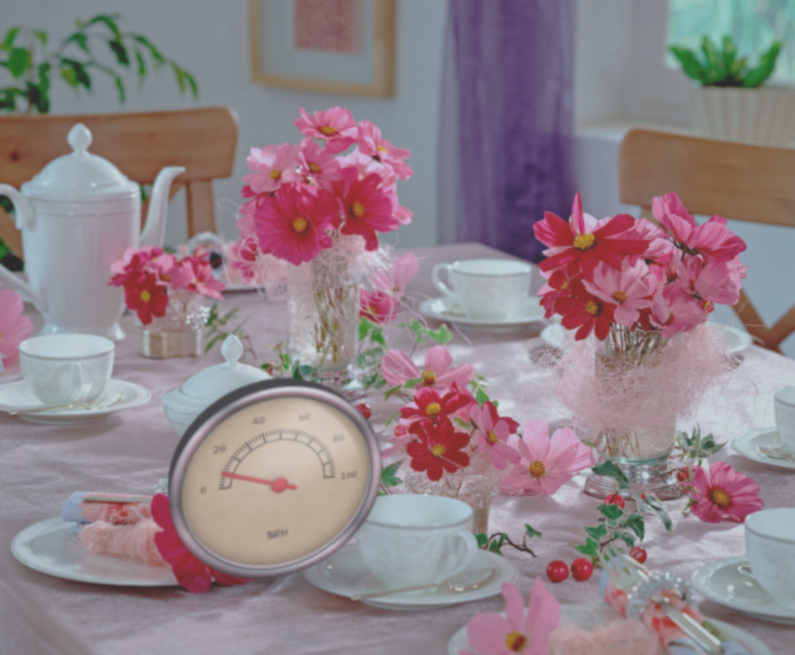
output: 10 %
